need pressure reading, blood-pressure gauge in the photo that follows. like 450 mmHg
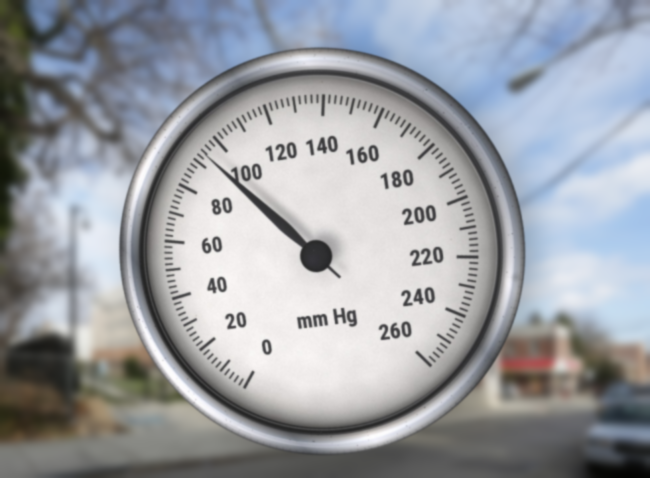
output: 94 mmHg
